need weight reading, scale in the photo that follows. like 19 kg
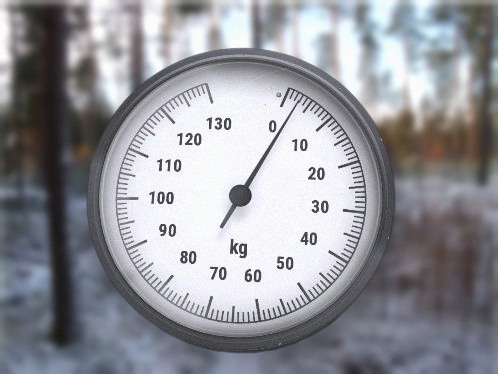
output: 3 kg
